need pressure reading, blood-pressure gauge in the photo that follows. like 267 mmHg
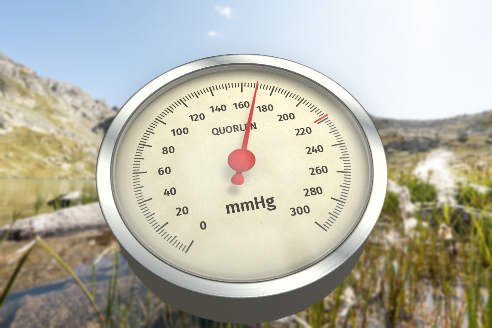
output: 170 mmHg
